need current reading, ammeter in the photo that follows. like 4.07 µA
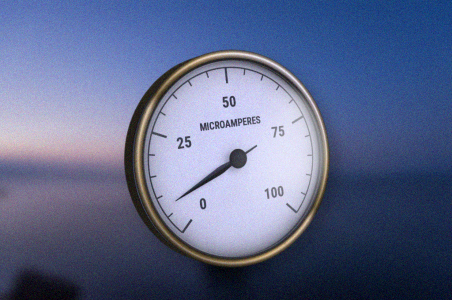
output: 7.5 µA
